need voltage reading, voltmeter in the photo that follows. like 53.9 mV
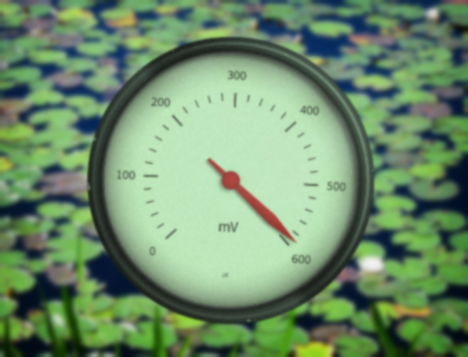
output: 590 mV
